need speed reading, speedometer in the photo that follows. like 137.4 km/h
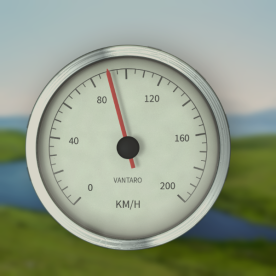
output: 90 km/h
